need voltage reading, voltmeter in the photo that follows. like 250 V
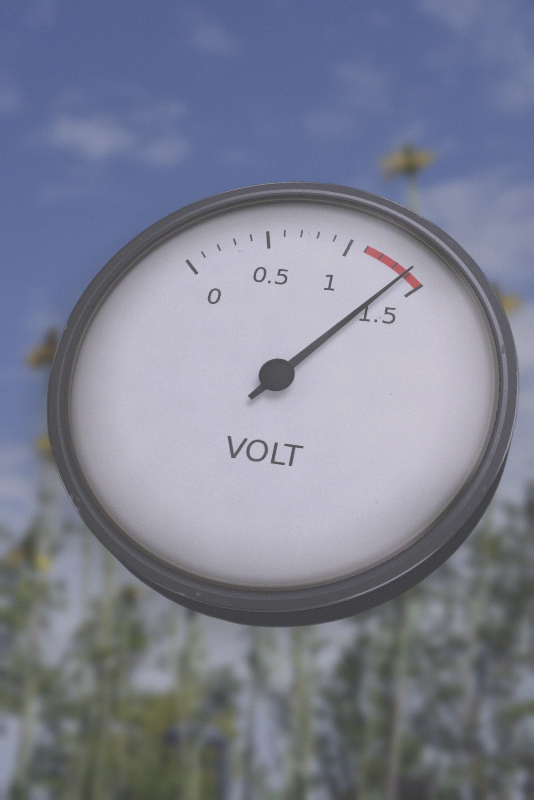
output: 1.4 V
